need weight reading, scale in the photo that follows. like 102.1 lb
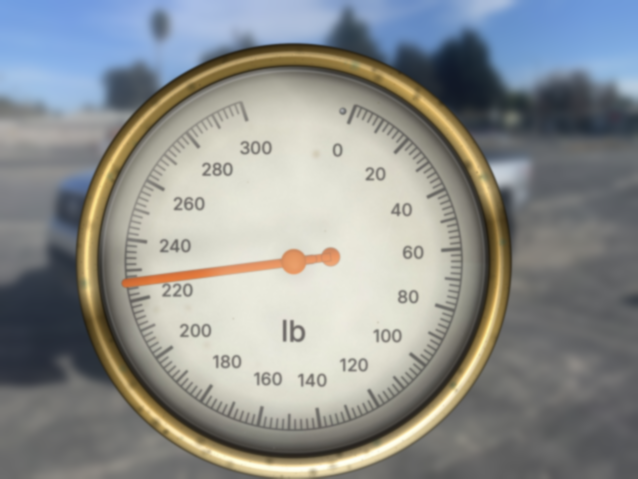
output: 226 lb
